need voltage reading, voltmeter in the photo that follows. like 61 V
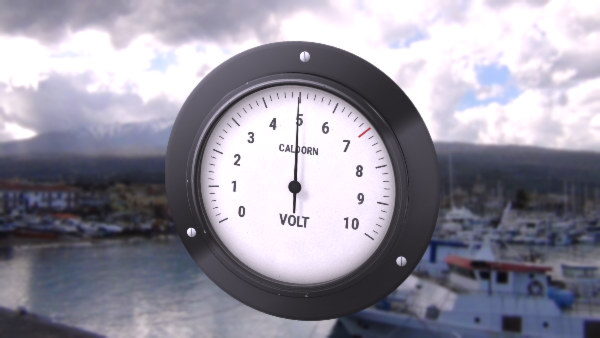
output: 5 V
